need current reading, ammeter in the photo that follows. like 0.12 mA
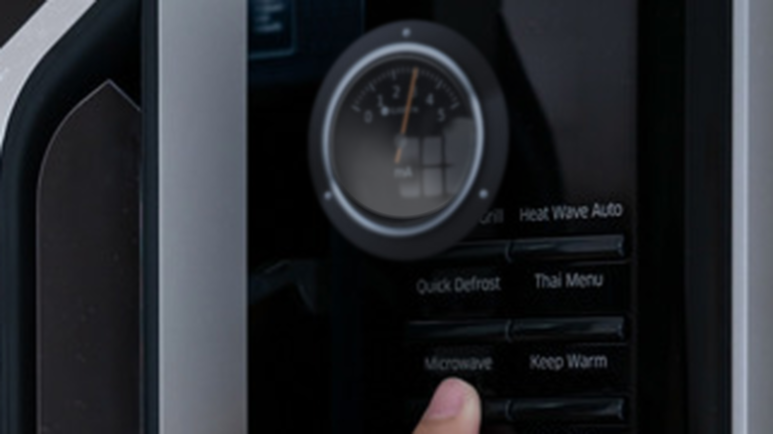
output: 3 mA
